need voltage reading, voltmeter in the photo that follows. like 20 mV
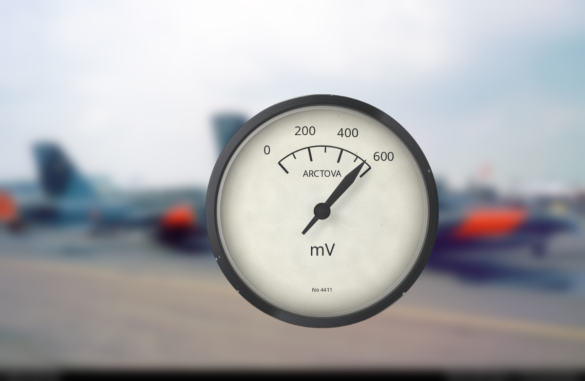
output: 550 mV
